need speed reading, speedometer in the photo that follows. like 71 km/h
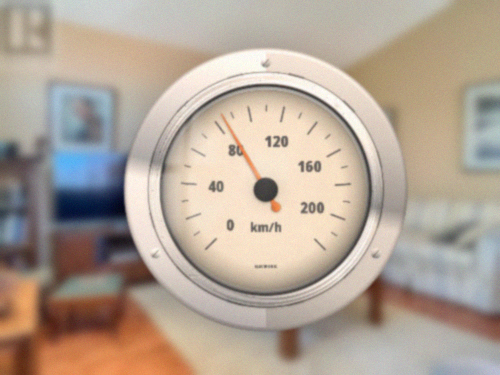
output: 85 km/h
